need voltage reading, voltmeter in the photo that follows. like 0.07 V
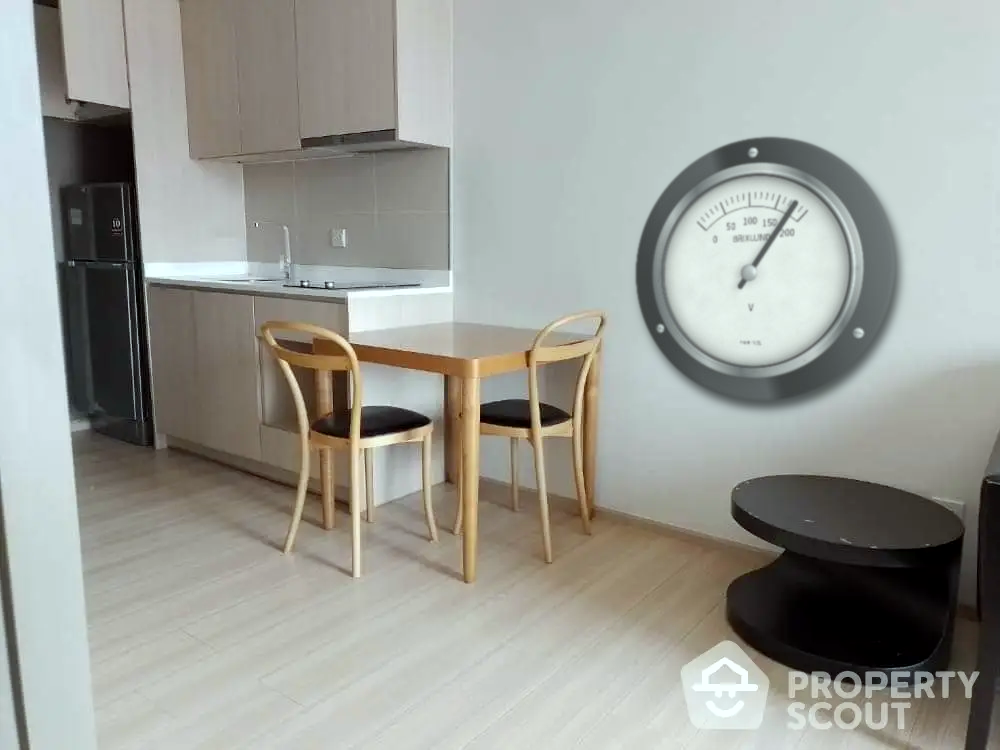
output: 180 V
